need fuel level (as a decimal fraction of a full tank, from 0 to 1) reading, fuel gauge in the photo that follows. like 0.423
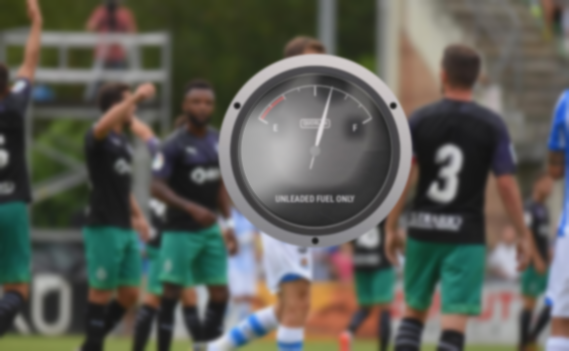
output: 0.625
